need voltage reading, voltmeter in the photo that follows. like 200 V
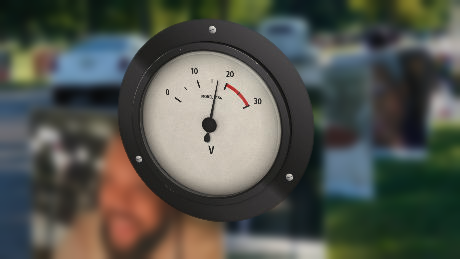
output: 17.5 V
